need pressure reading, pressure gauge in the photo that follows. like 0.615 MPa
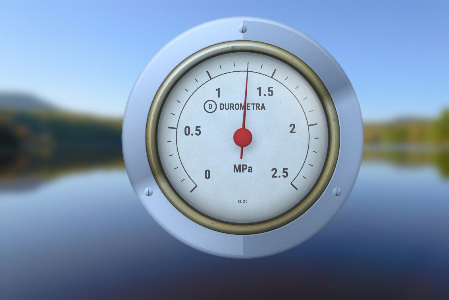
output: 1.3 MPa
